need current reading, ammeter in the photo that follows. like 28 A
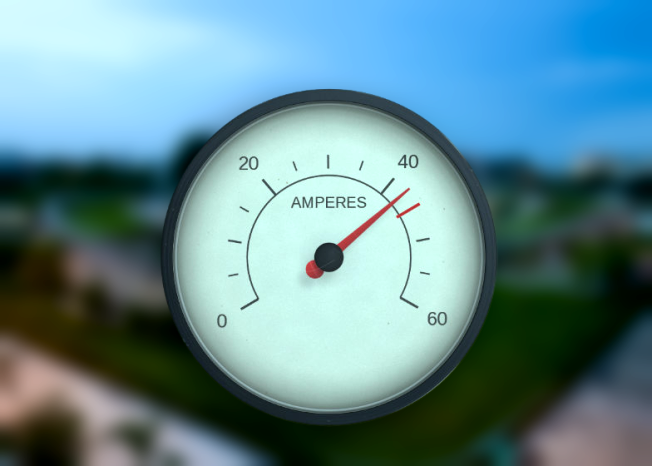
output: 42.5 A
